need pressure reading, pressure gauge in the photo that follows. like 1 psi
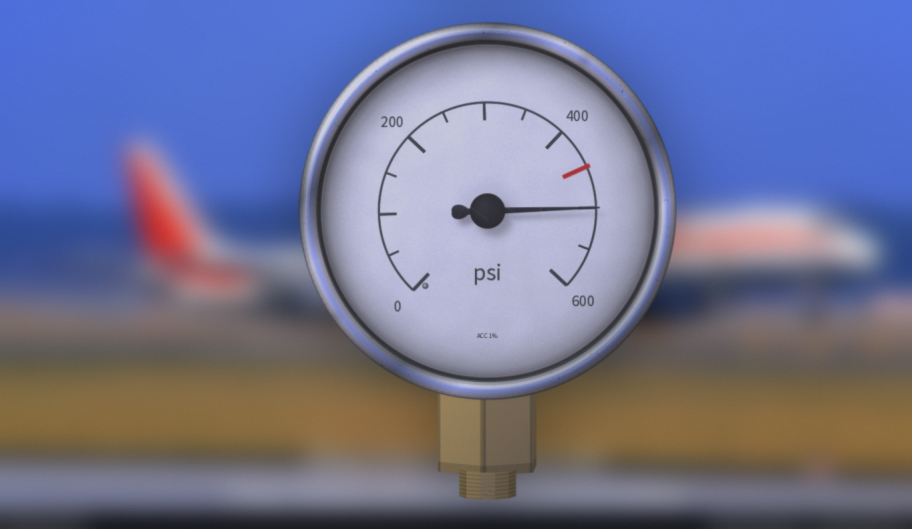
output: 500 psi
